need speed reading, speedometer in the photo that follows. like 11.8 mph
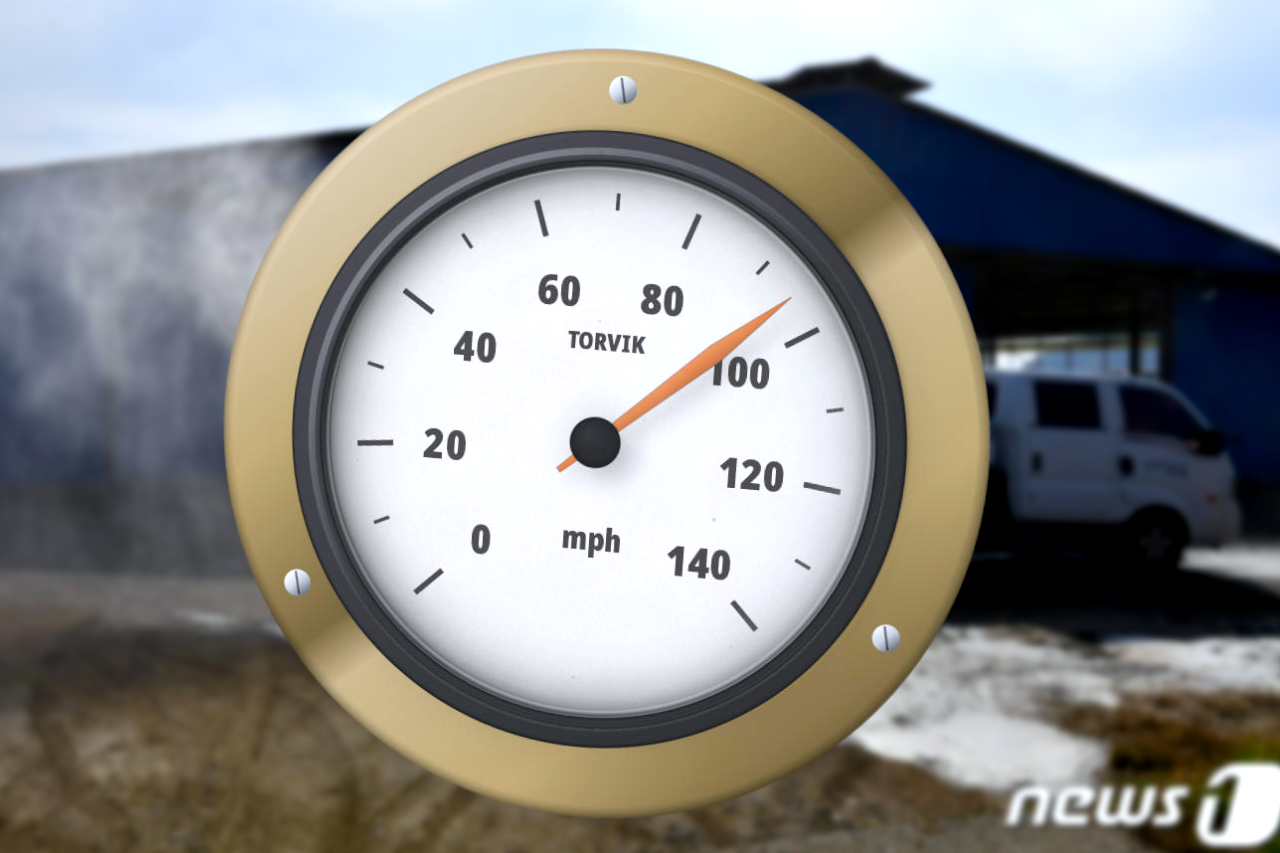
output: 95 mph
